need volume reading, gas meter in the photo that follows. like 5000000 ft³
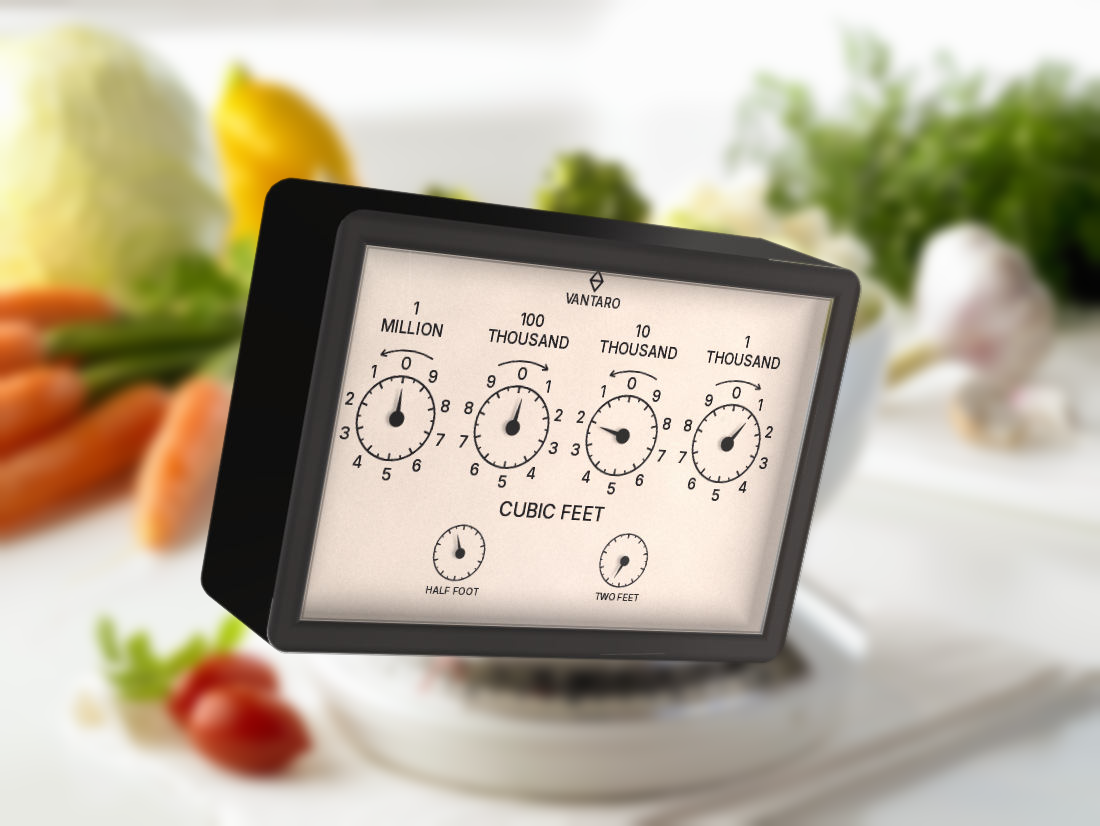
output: 2100 ft³
